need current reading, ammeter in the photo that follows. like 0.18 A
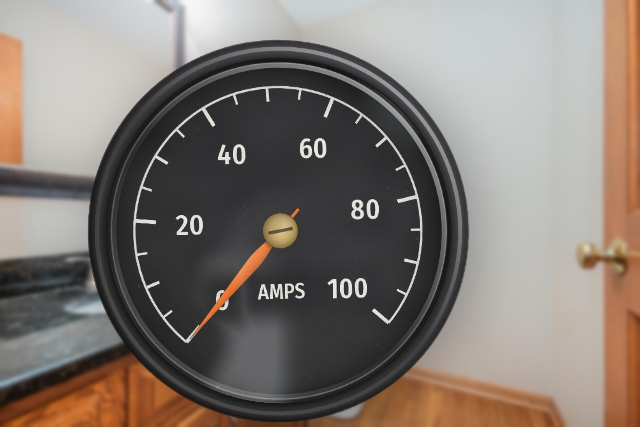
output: 0 A
